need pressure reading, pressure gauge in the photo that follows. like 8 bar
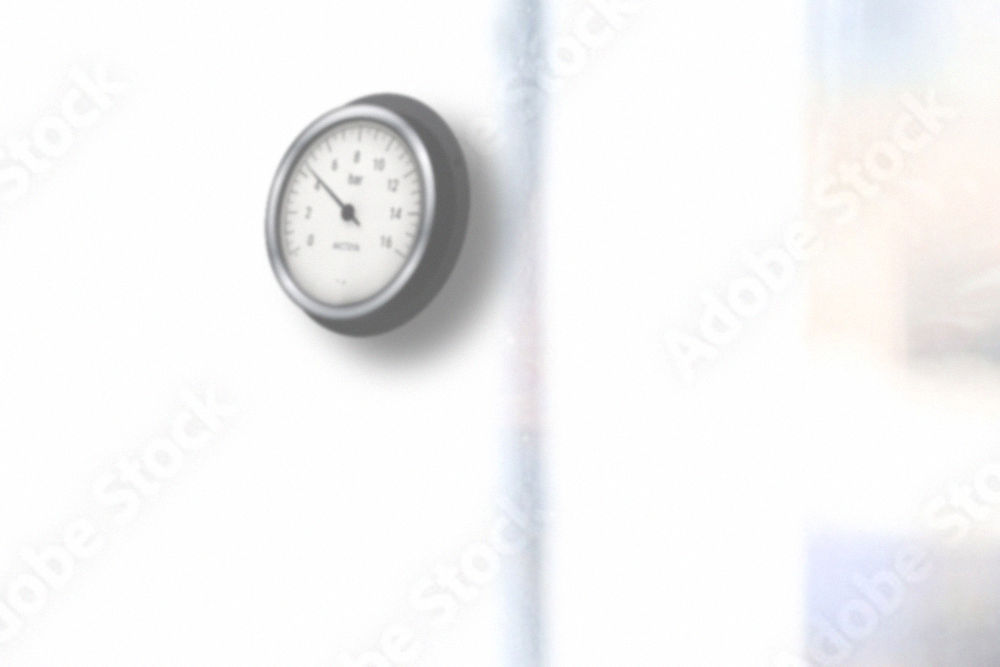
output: 4.5 bar
